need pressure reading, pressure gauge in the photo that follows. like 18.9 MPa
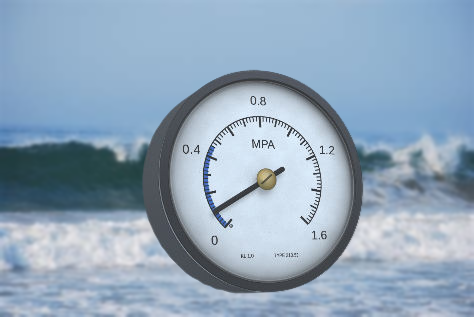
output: 0.1 MPa
